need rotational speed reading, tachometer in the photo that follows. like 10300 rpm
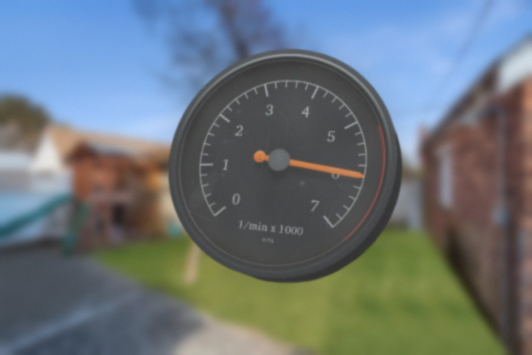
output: 6000 rpm
